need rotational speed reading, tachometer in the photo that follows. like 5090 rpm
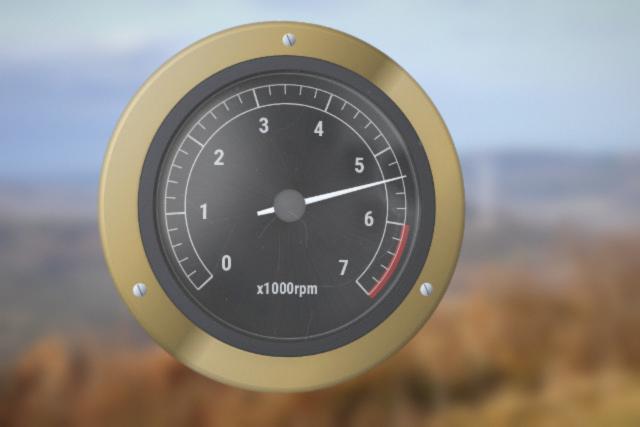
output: 5400 rpm
